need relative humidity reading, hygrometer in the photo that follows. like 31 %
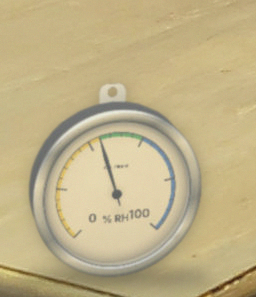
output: 44 %
